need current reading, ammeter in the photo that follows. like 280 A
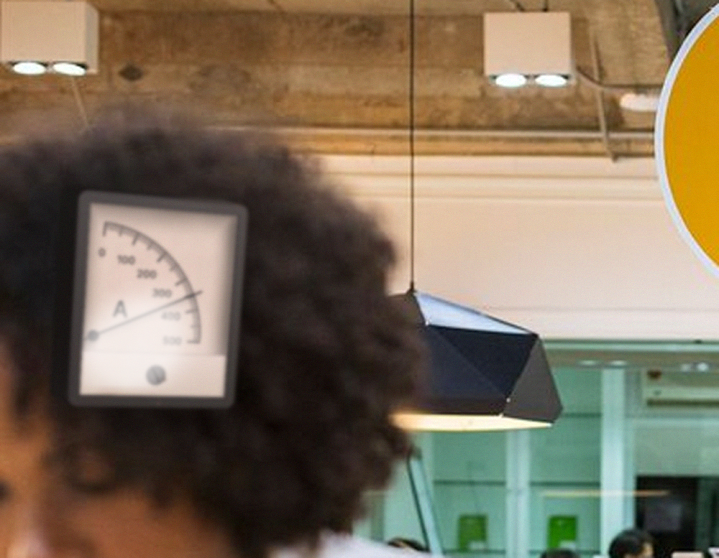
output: 350 A
